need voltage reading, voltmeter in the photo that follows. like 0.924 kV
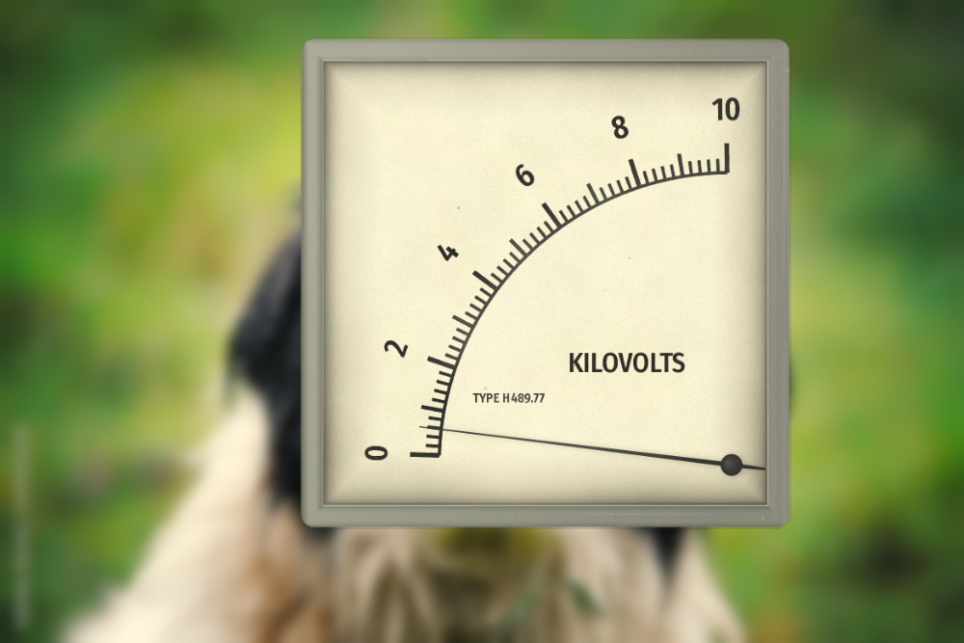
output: 0.6 kV
